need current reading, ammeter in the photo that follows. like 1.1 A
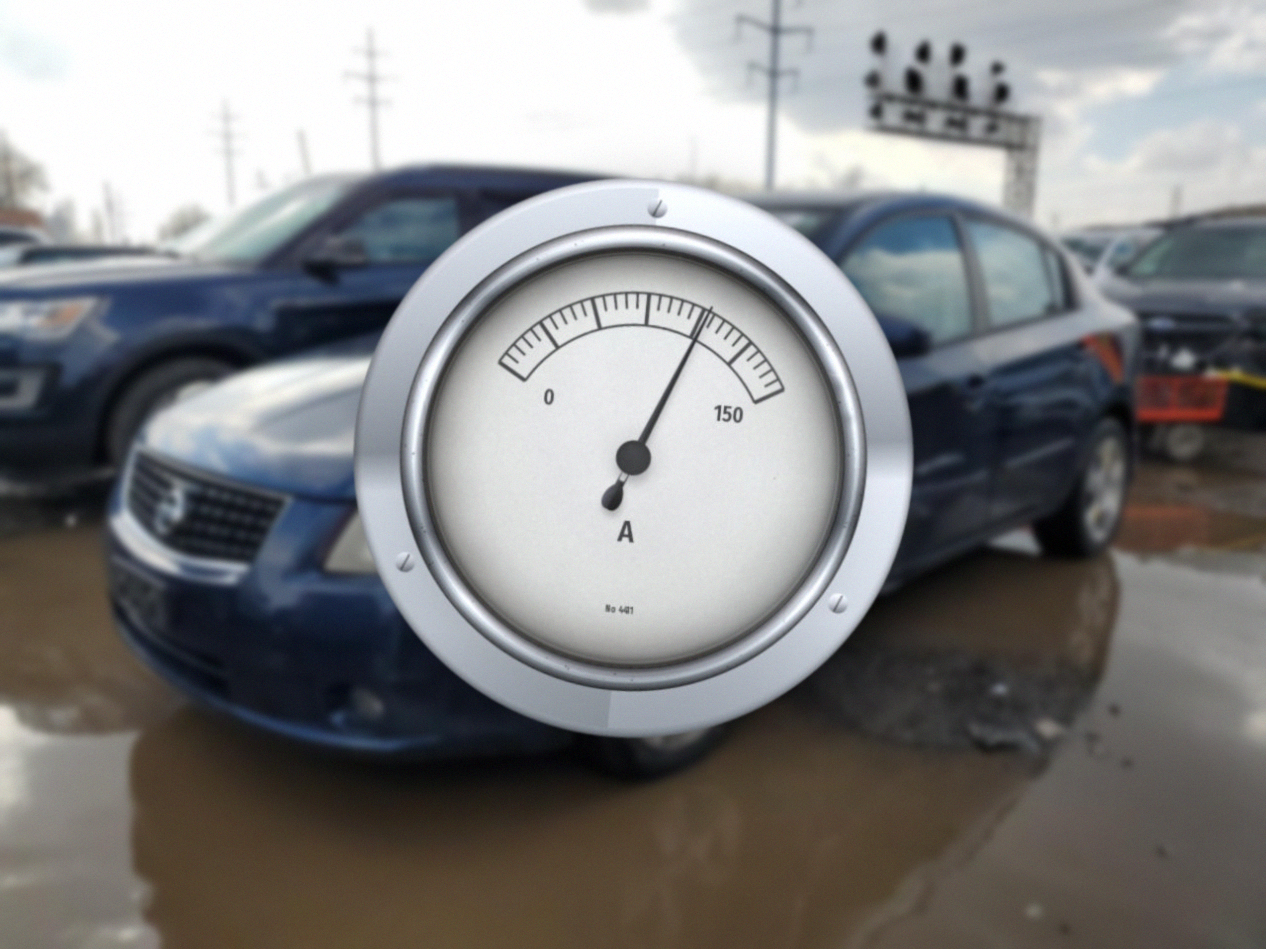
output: 102.5 A
